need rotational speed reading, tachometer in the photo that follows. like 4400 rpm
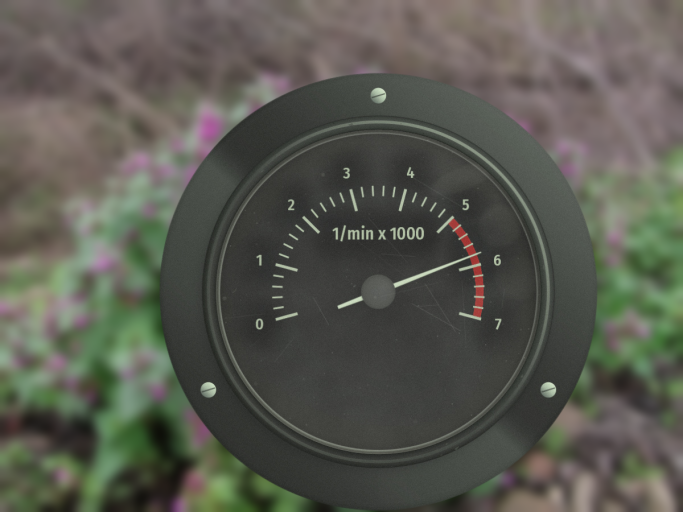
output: 5800 rpm
